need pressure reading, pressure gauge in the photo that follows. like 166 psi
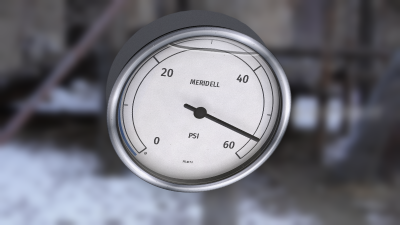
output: 55 psi
